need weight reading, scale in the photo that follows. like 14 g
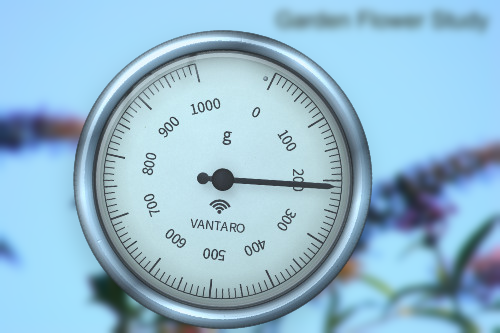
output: 210 g
